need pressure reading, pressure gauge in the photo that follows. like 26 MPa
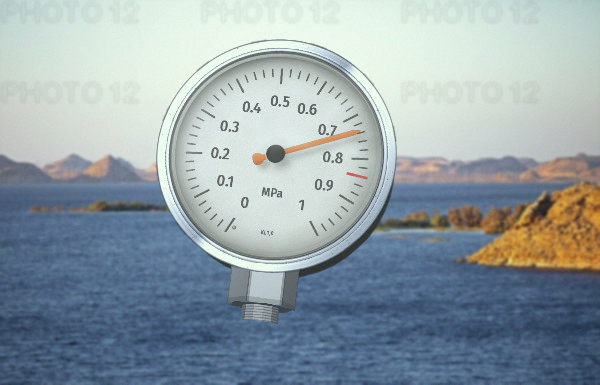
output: 0.74 MPa
